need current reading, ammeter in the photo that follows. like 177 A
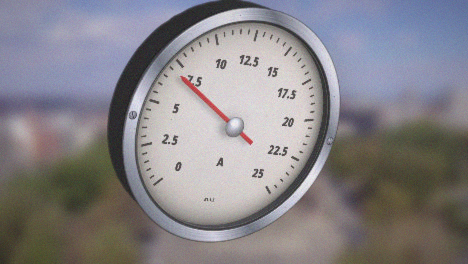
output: 7 A
